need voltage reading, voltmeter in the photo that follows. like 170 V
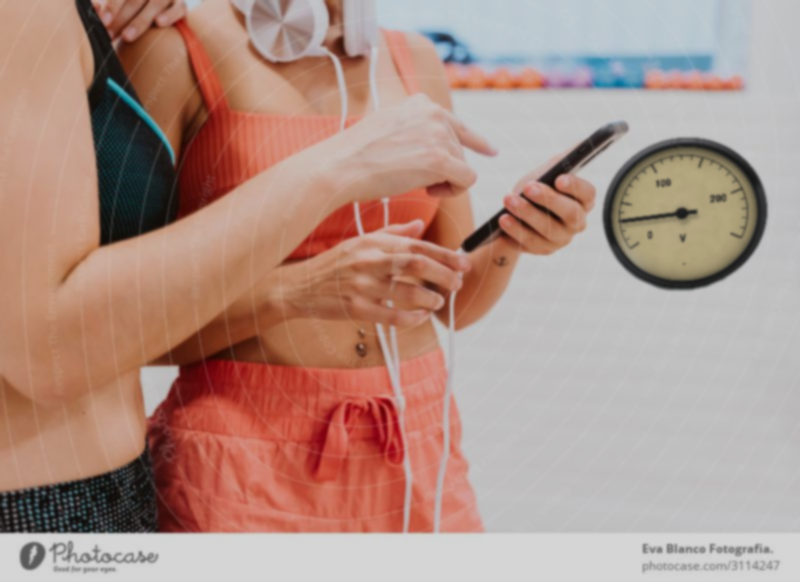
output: 30 V
